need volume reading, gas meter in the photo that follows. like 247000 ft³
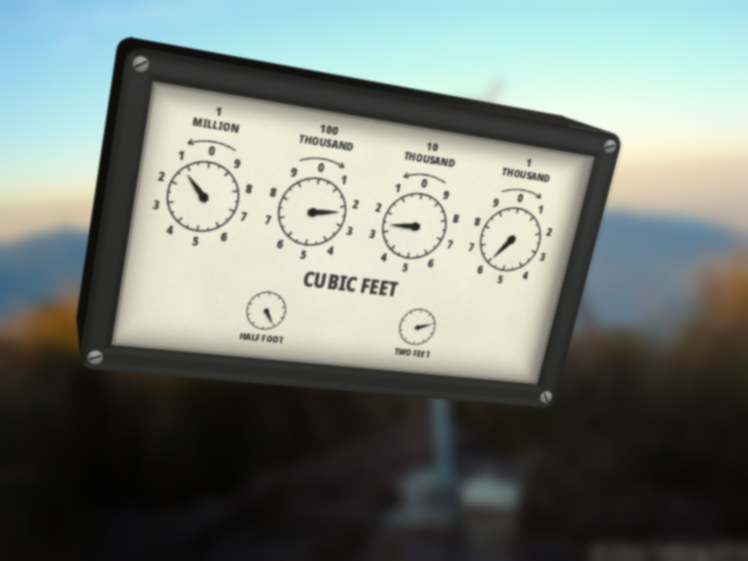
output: 122600 ft³
